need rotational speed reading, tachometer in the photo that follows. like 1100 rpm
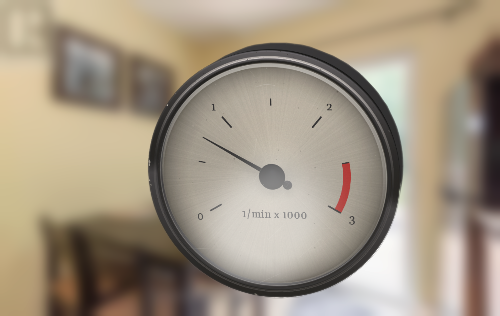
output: 750 rpm
